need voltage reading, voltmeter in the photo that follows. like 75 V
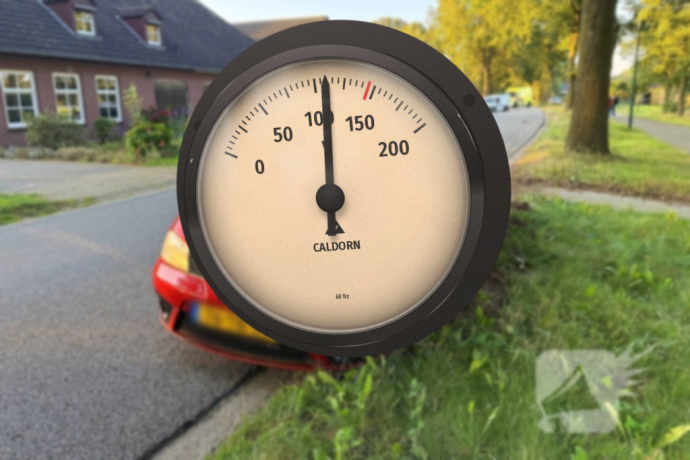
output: 110 V
